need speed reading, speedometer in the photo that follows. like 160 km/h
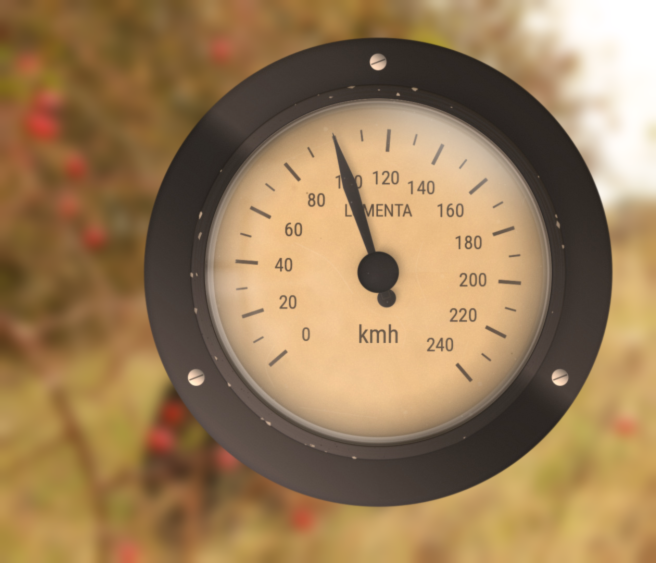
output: 100 km/h
